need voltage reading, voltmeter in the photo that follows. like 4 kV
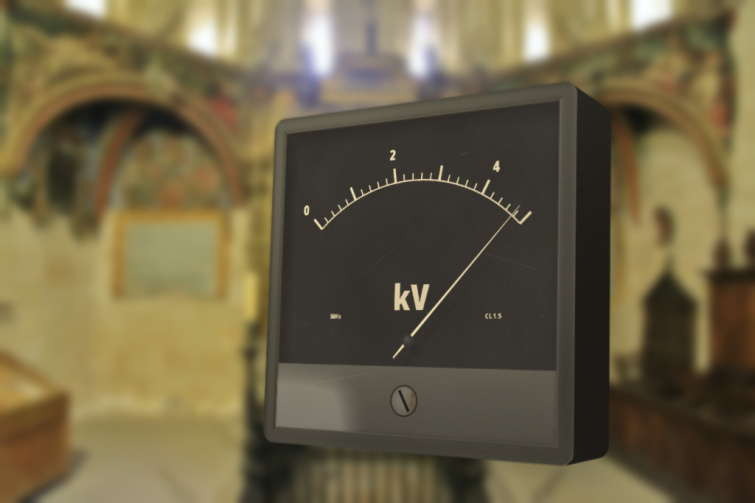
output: 4.8 kV
